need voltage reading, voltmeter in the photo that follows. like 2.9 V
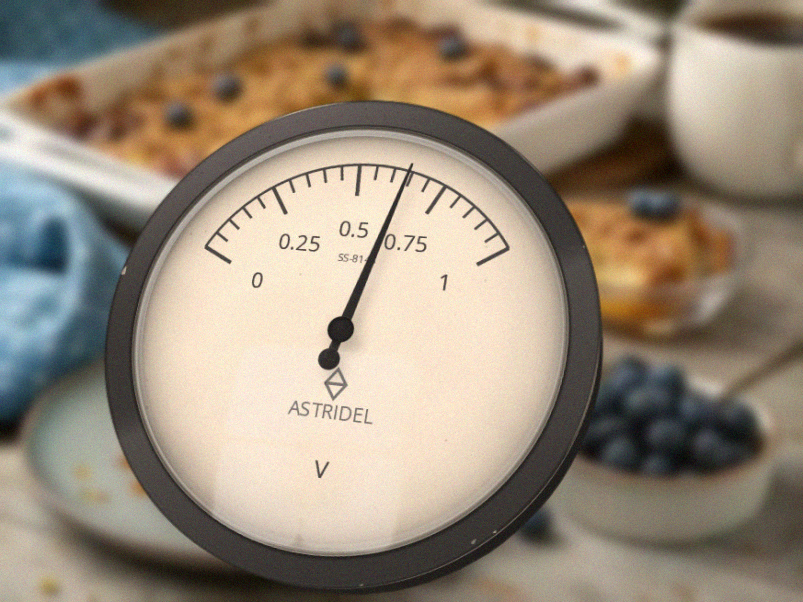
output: 0.65 V
